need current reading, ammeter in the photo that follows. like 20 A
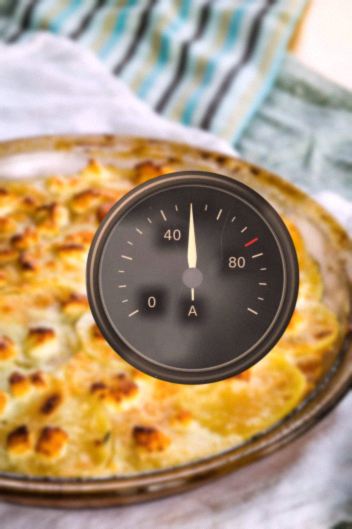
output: 50 A
